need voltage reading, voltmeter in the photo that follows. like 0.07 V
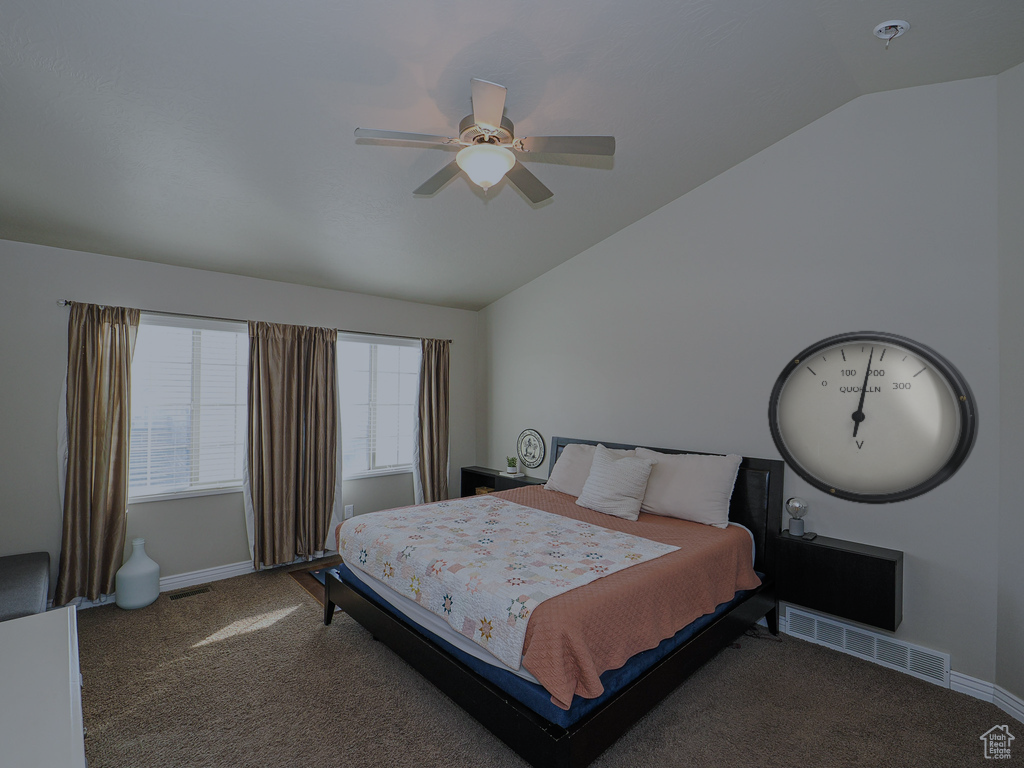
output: 175 V
